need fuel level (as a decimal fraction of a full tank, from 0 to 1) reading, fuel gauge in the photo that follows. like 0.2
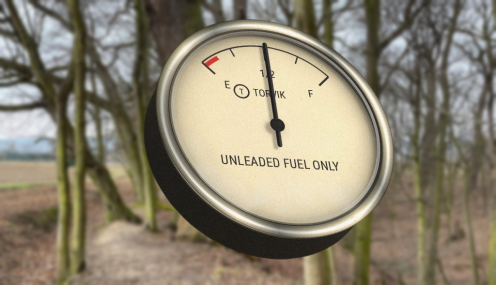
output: 0.5
